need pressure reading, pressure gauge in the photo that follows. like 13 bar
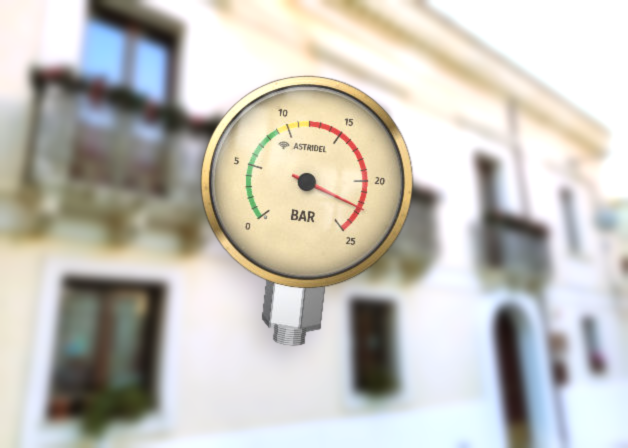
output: 22.5 bar
